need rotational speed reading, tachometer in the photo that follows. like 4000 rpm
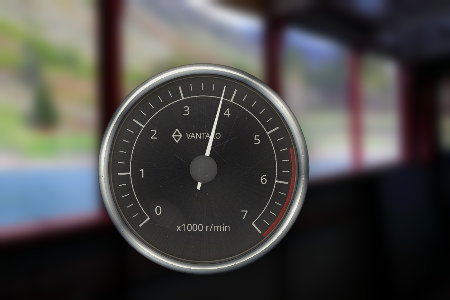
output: 3800 rpm
